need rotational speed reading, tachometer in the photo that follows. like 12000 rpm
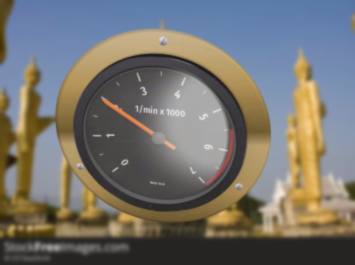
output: 2000 rpm
